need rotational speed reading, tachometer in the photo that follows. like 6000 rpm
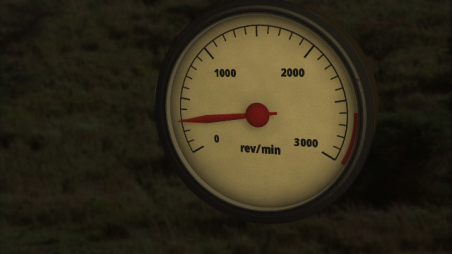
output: 300 rpm
